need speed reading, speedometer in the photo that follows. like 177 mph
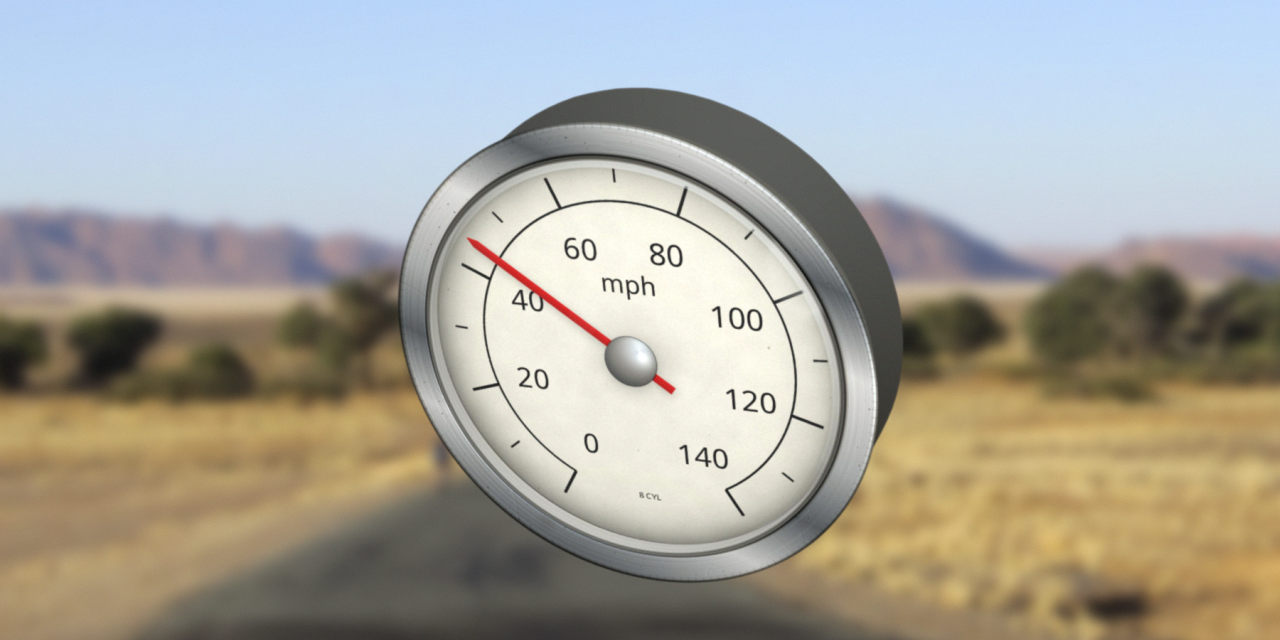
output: 45 mph
